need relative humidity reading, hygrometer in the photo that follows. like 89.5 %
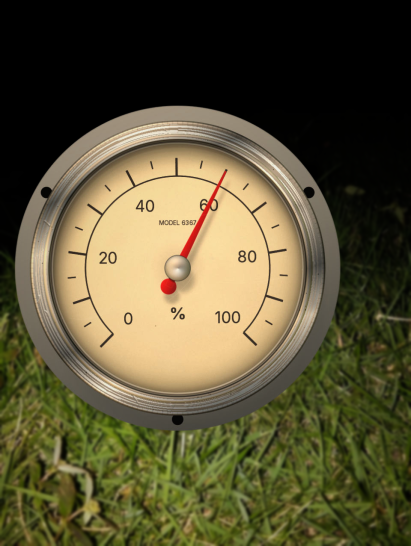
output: 60 %
